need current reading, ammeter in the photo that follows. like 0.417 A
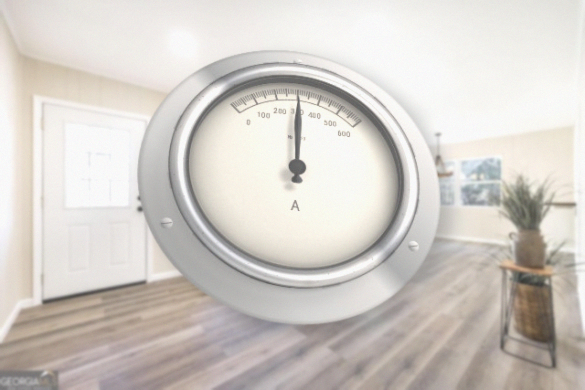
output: 300 A
